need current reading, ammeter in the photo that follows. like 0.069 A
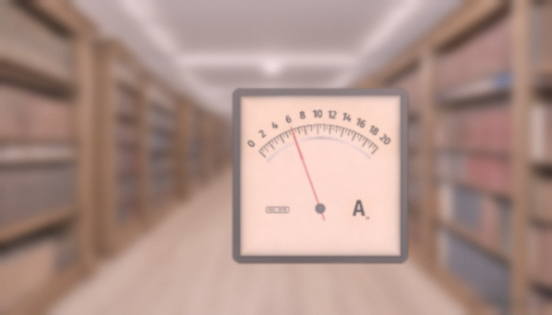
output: 6 A
